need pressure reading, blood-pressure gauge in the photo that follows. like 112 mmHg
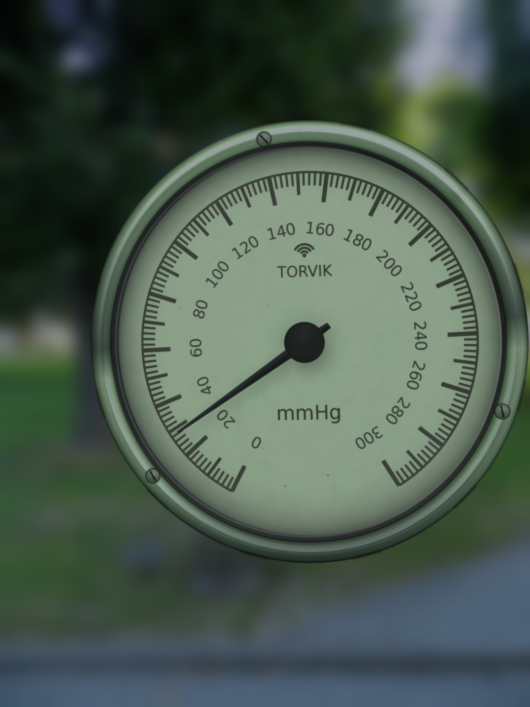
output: 28 mmHg
